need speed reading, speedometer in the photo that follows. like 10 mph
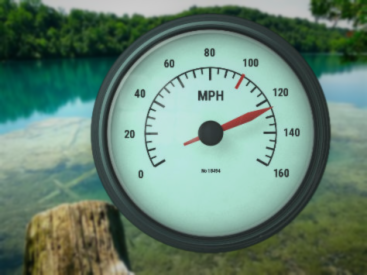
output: 125 mph
